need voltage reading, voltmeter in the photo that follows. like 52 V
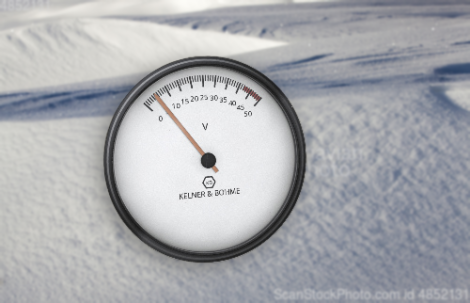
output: 5 V
